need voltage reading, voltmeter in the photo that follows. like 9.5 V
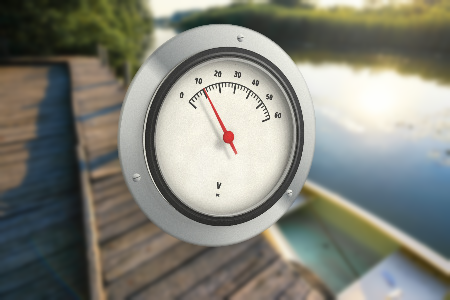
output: 10 V
